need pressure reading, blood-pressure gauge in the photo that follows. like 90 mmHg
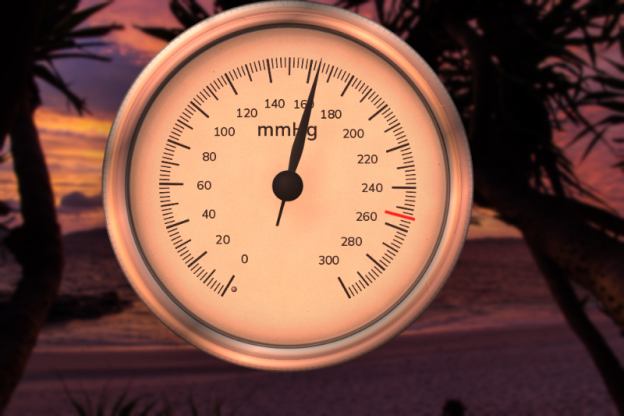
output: 164 mmHg
